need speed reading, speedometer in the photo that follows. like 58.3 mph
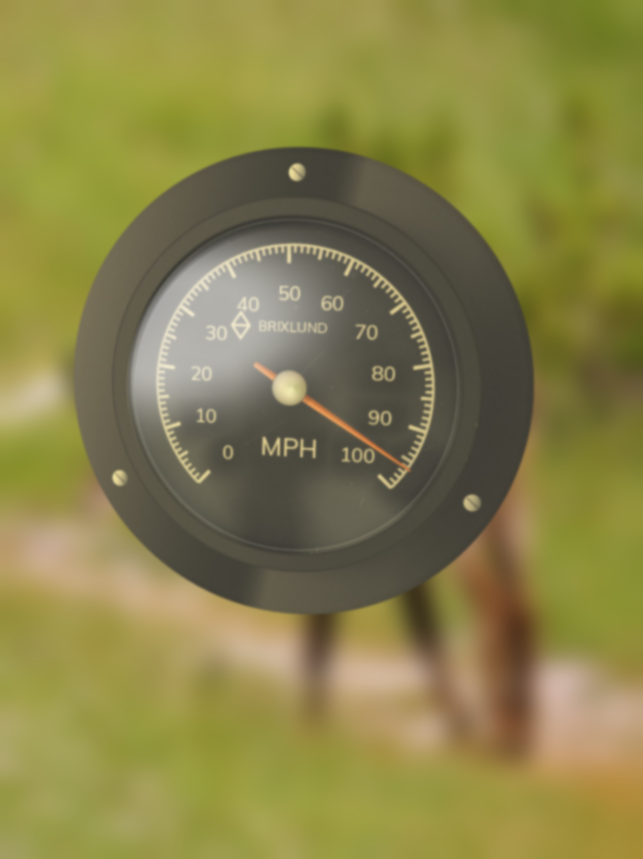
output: 96 mph
